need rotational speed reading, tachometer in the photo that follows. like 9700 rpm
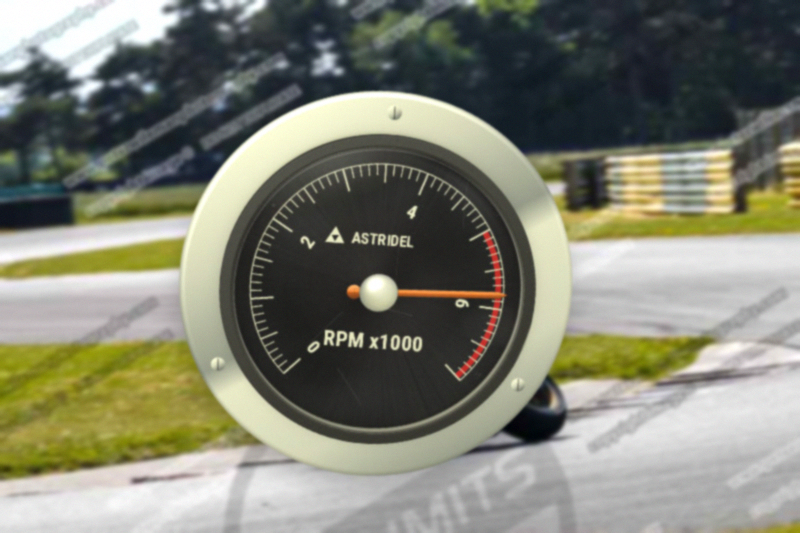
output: 5800 rpm
